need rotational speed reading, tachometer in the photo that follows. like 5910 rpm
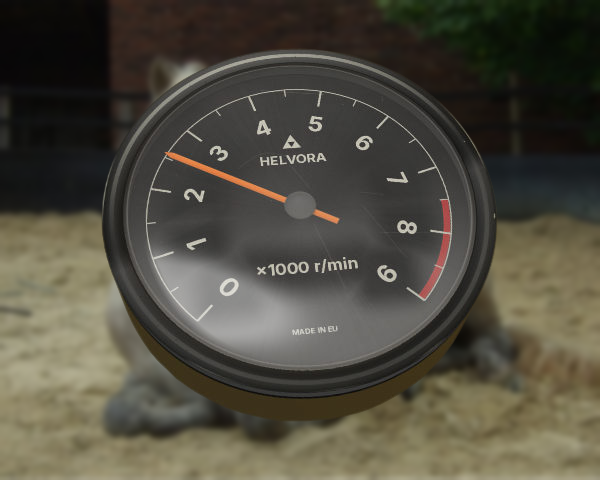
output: 2500 rpm
